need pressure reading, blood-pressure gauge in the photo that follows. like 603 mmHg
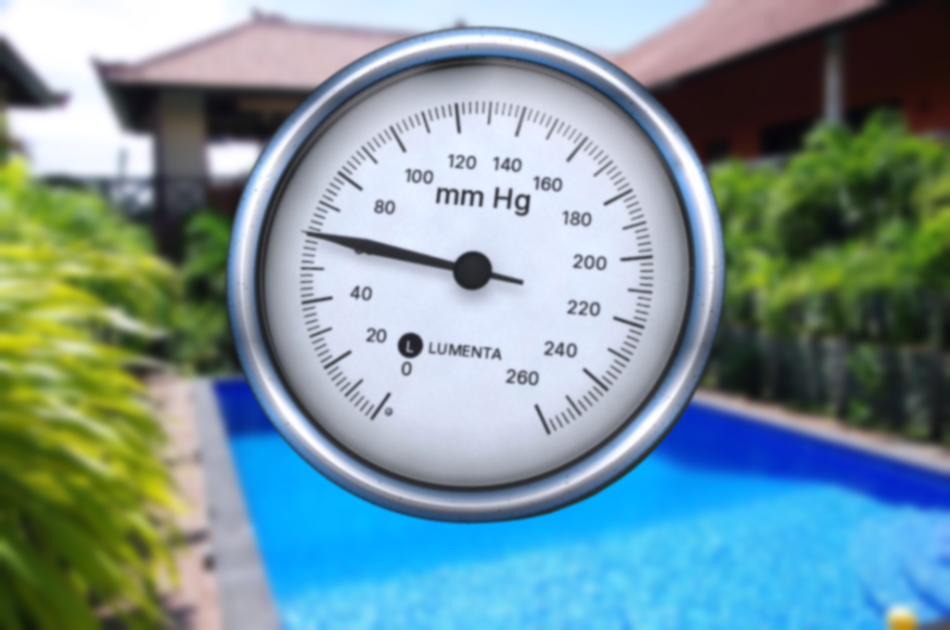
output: 60 mmHg
